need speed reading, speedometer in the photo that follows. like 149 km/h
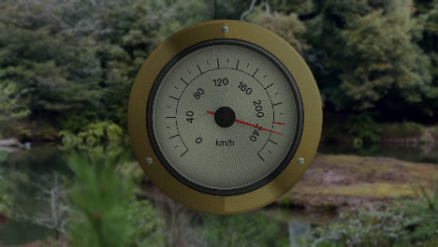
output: 230 km/h
